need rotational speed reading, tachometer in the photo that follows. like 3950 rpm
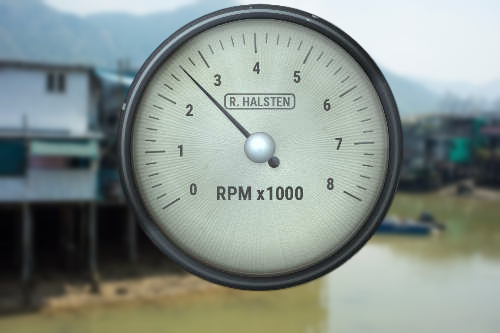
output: 2600 rpm
